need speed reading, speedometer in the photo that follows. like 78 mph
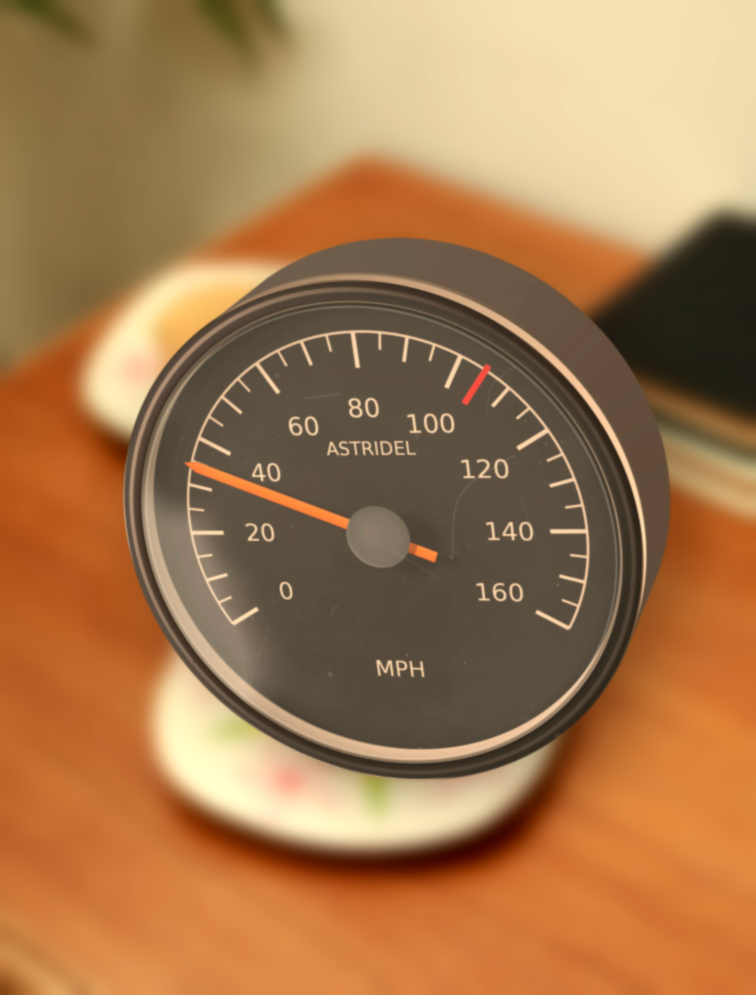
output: 35 mph
